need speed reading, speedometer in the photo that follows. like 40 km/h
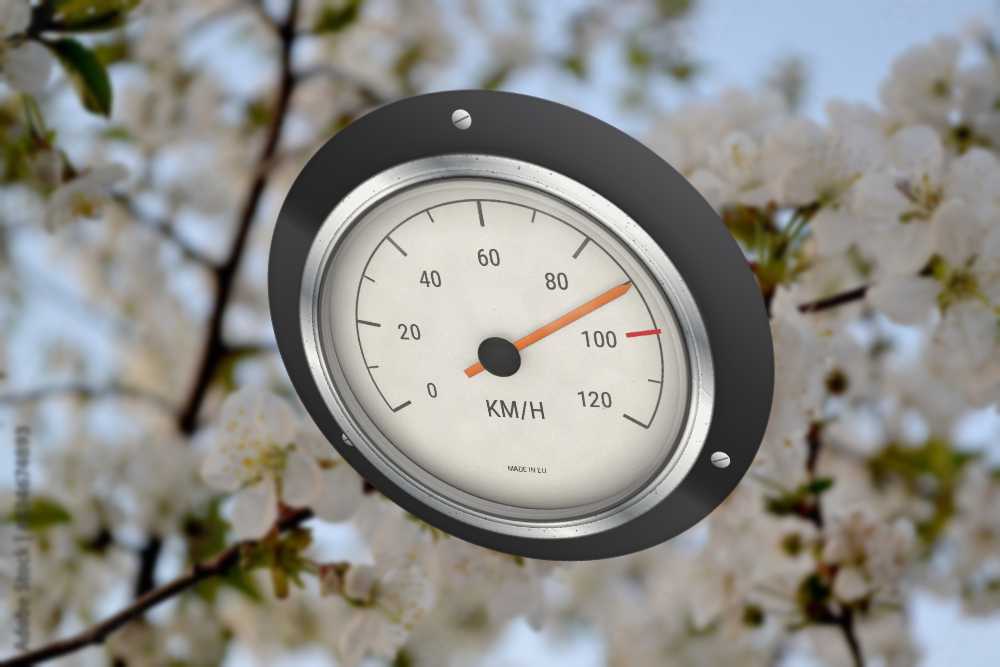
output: 90 km/h
